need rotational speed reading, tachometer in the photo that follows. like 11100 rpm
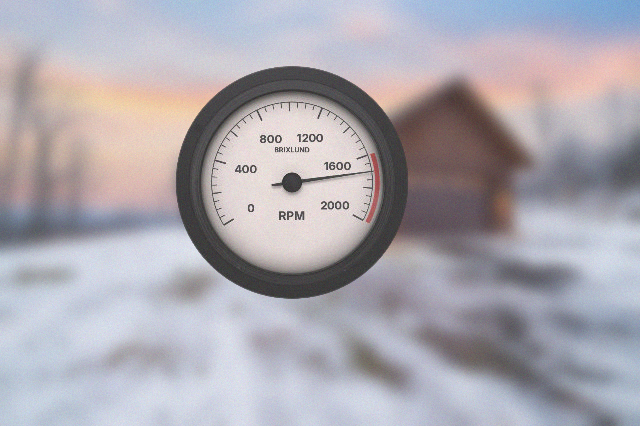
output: 1700 rpm
